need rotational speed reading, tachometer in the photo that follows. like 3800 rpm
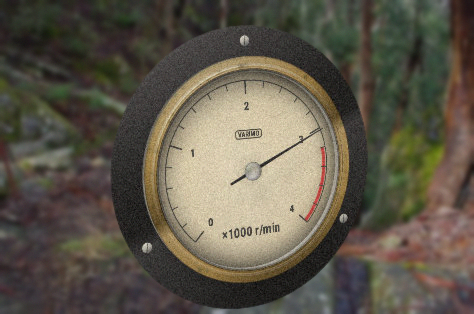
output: 3000 rpm
